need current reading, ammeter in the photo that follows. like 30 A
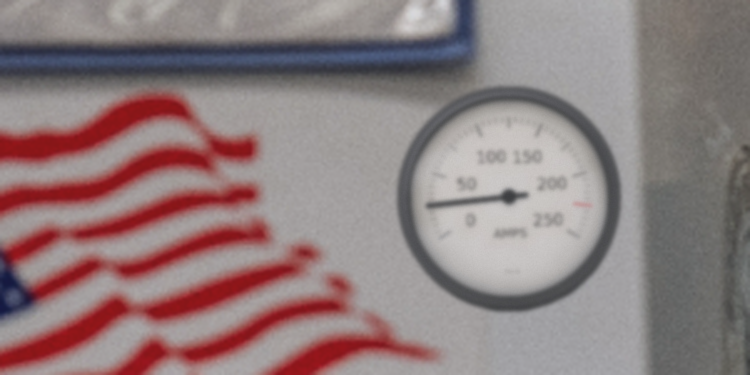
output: 25 A
